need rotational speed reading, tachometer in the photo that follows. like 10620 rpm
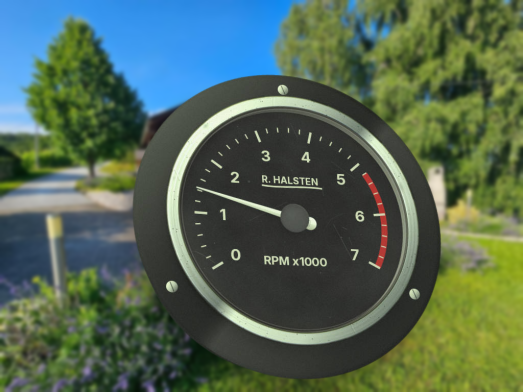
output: 1400 rpm
